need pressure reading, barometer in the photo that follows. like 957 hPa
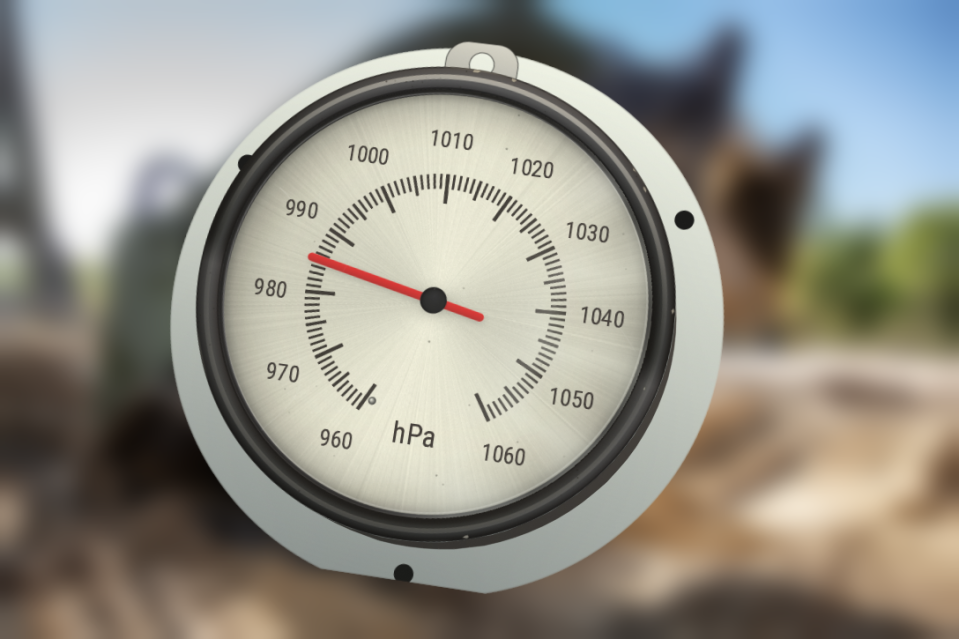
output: 985 hPa
